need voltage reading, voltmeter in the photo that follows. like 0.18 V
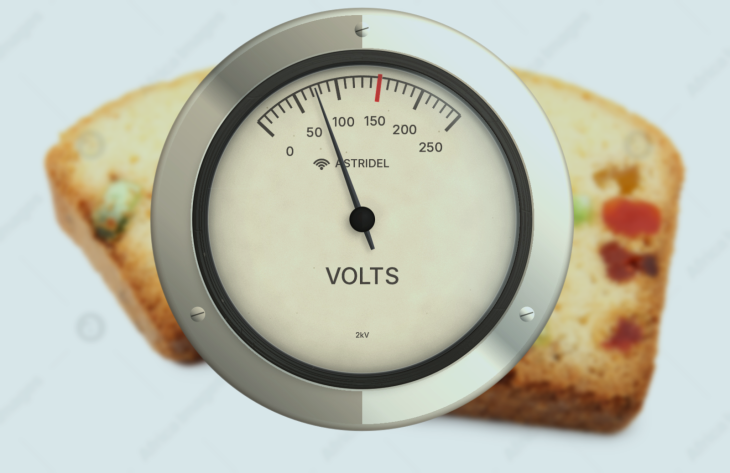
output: 75 V
